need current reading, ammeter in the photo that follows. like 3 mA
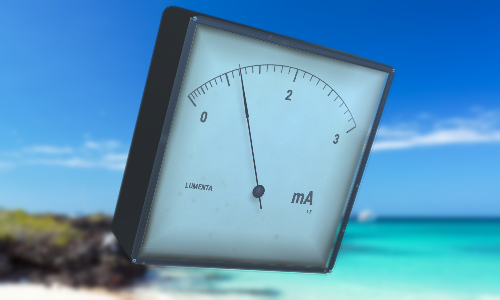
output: 1.2 mA
